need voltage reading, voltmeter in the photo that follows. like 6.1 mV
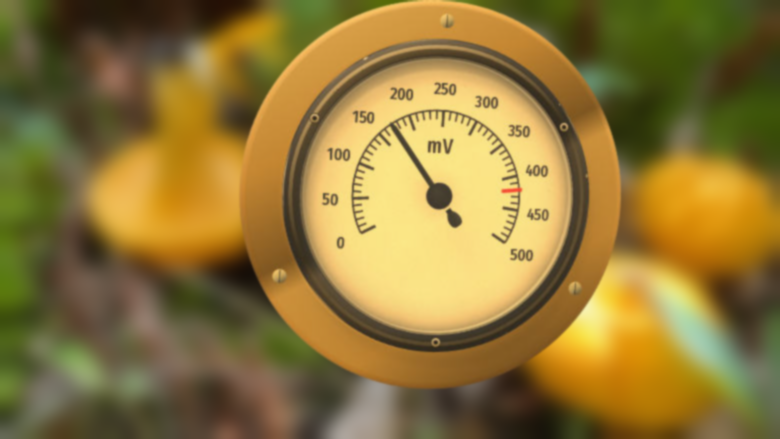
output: 170 mV
